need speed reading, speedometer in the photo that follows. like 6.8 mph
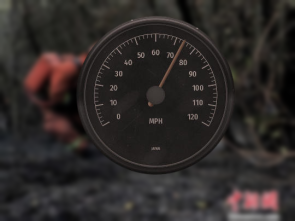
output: 74 mph
